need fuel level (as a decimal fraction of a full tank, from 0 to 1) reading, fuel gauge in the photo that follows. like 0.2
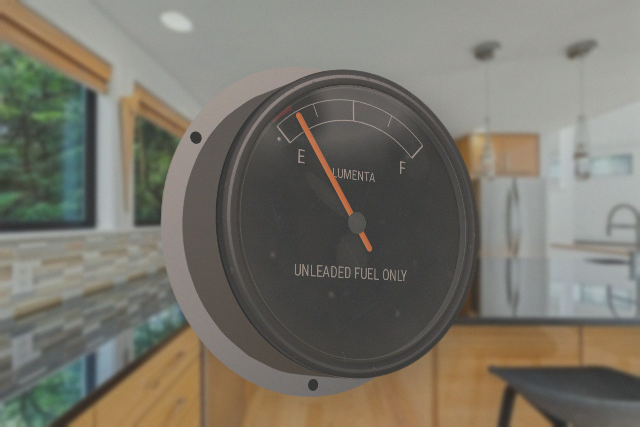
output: 0.125
